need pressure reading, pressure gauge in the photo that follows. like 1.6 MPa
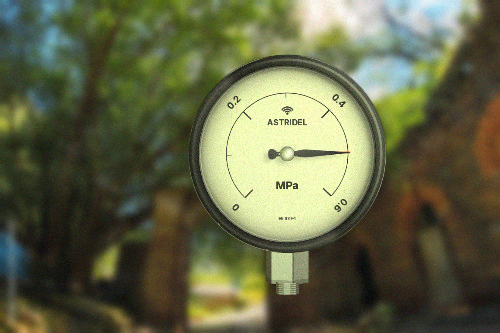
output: 0.5 MPa
